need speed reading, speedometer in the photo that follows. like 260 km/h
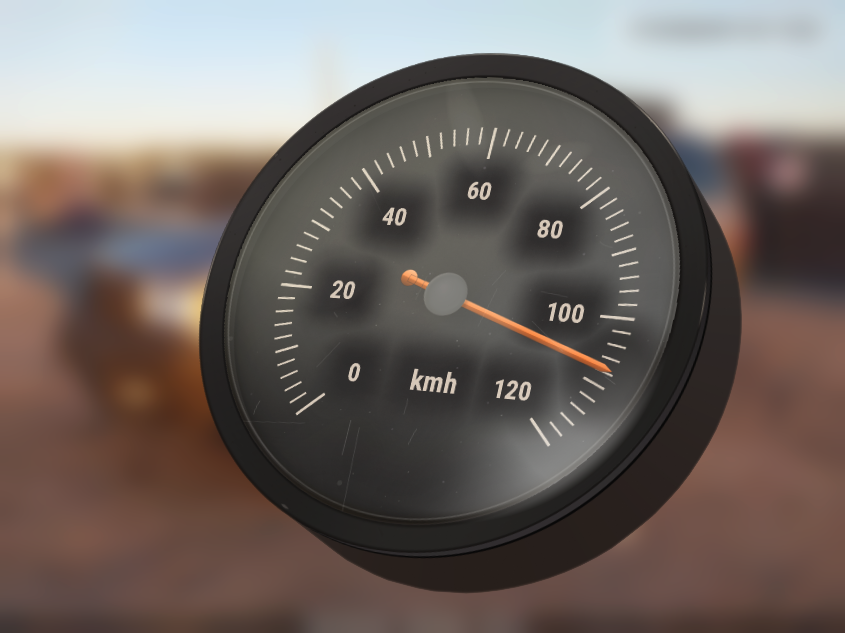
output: 108 km/h
